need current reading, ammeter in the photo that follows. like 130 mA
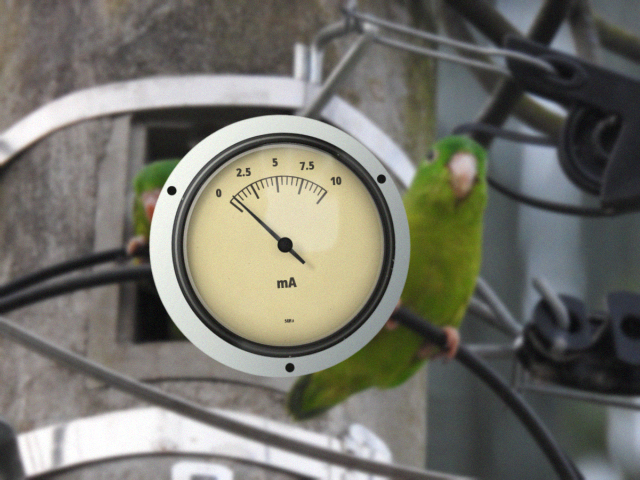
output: 0.5 mA
